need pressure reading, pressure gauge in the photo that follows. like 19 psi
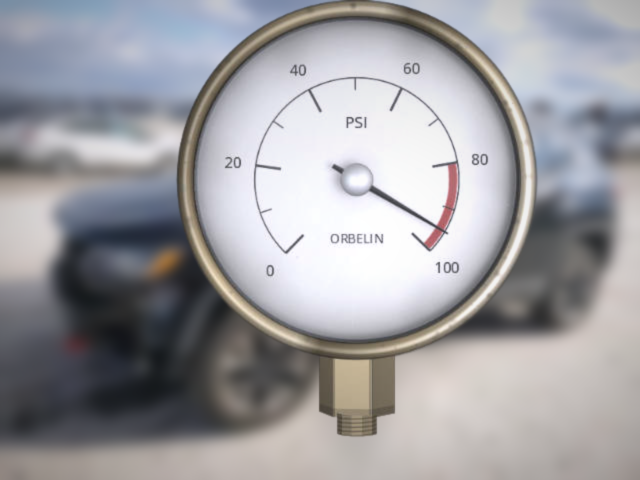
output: 95 psi
